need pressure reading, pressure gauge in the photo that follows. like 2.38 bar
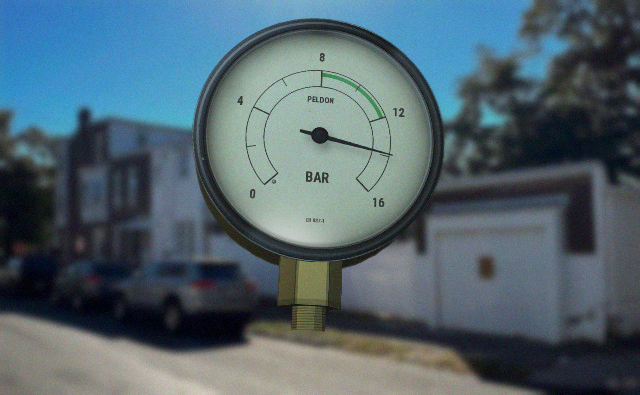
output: 14 bar
